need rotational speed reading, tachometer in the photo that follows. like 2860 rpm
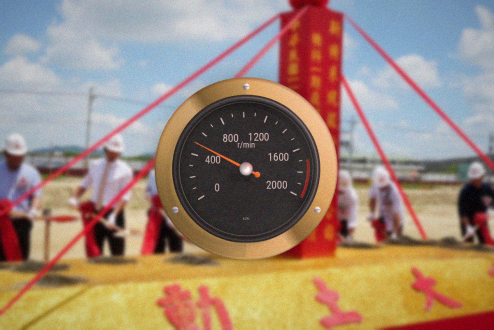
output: 500 rpm
